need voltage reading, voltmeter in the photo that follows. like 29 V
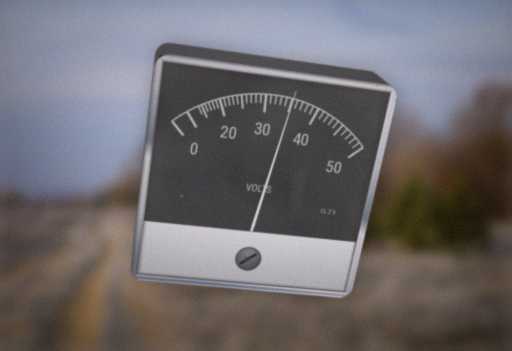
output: 35 V
